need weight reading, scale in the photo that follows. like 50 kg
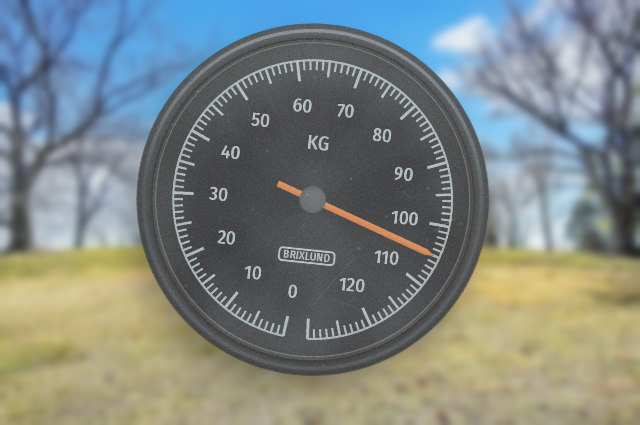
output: 105 kg
